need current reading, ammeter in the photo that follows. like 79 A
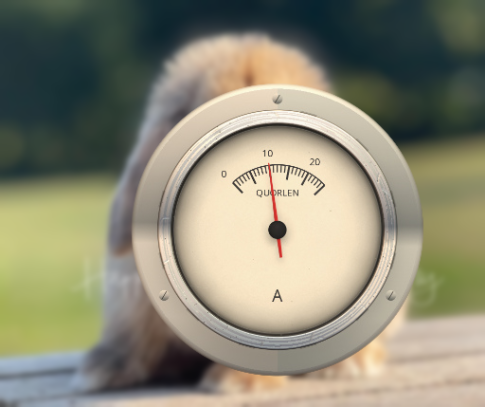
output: 10 A
